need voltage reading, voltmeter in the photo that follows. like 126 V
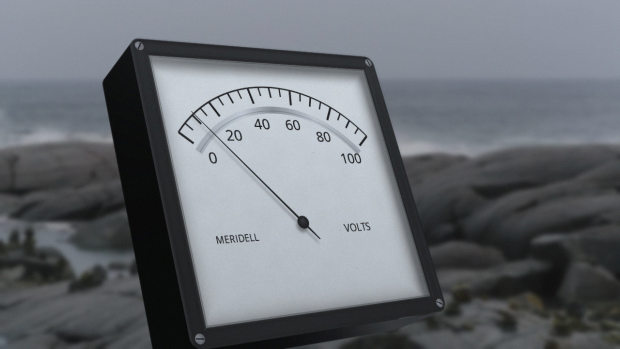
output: 10 V
